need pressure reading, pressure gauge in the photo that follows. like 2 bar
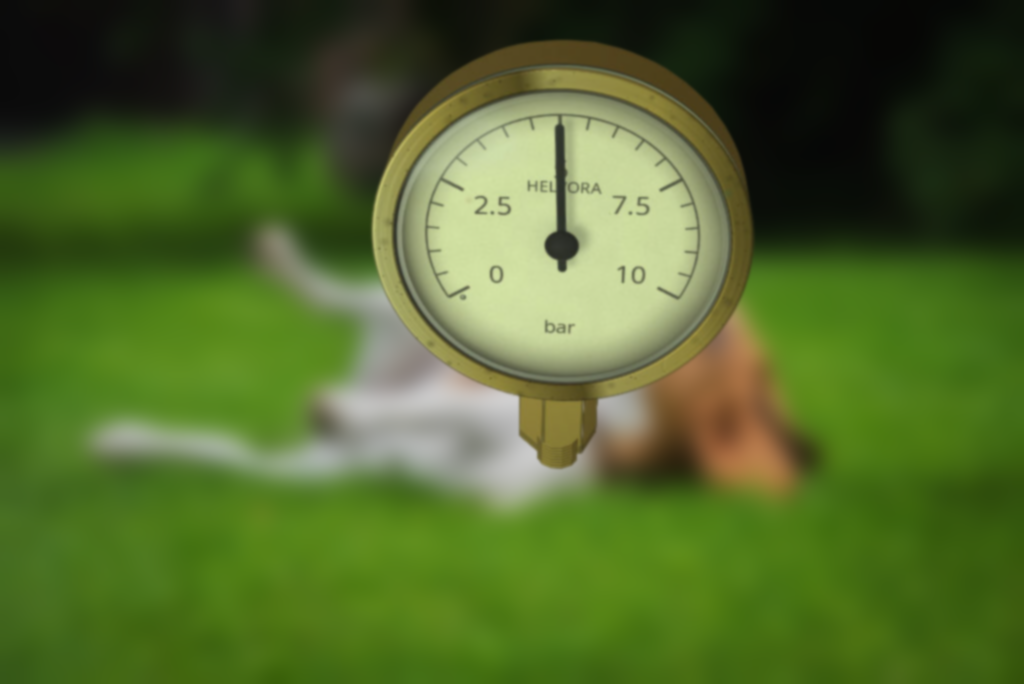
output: 5 bar
